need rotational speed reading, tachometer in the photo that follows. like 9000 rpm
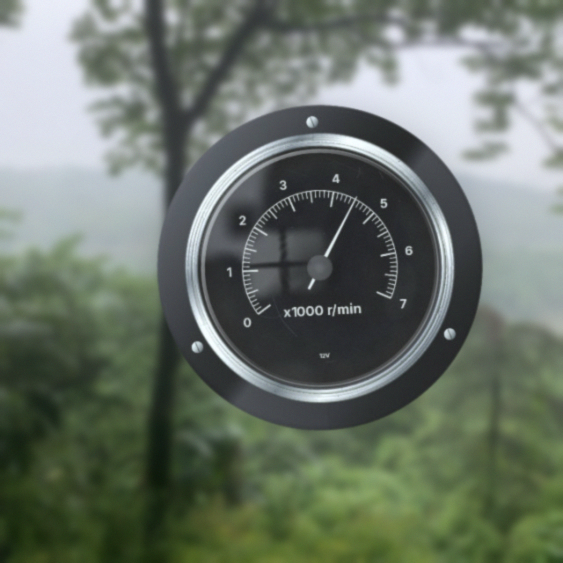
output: 4500 rpm
